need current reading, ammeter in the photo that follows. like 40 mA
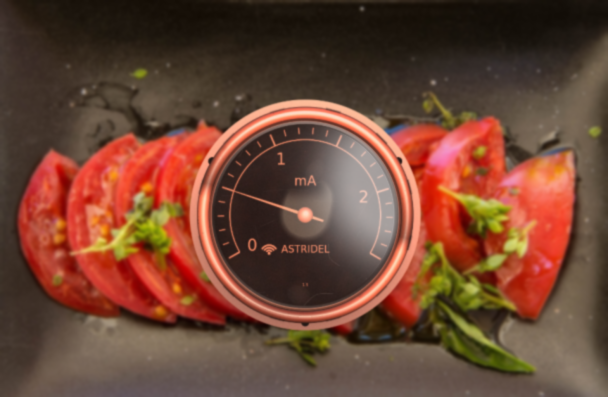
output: 0.5 mA
